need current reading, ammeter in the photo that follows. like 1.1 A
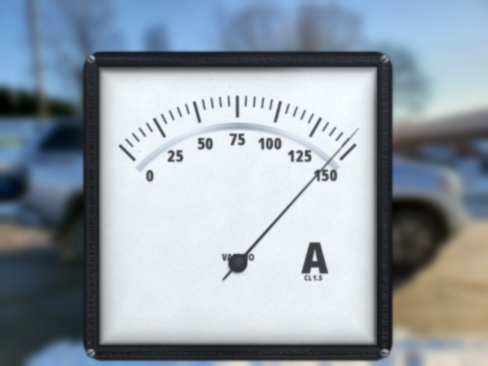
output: 145 A
